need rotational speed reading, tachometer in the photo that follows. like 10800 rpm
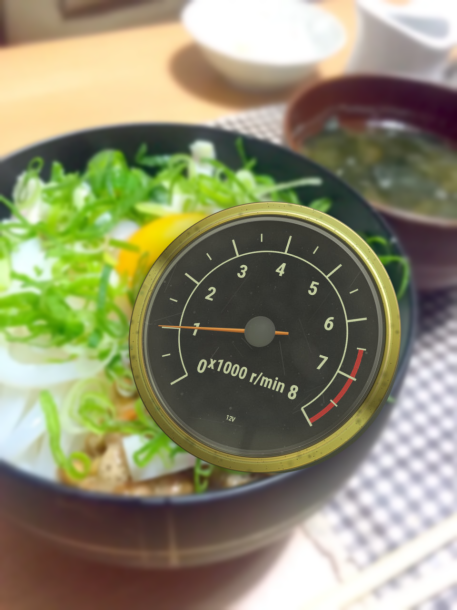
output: 1000 rpm
